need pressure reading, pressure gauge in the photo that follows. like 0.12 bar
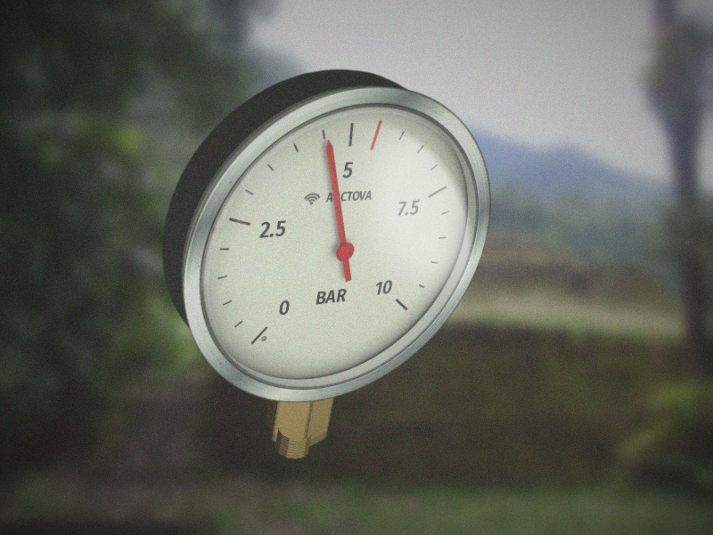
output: 4.5 bar
